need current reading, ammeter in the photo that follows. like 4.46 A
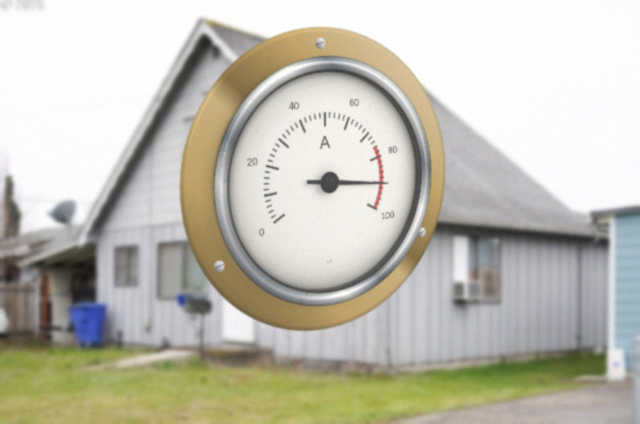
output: 90 A
